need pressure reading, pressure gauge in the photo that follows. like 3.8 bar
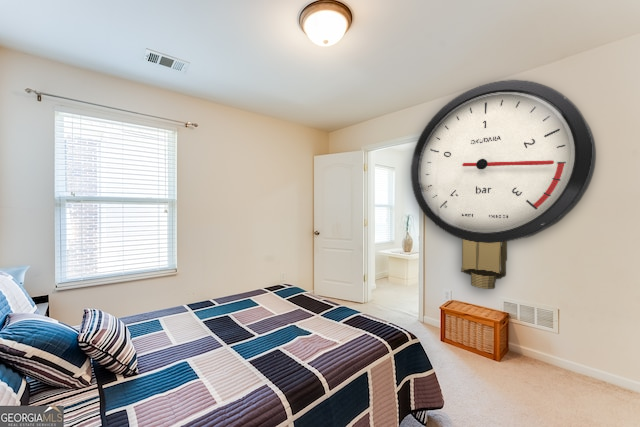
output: 2.4 bar
